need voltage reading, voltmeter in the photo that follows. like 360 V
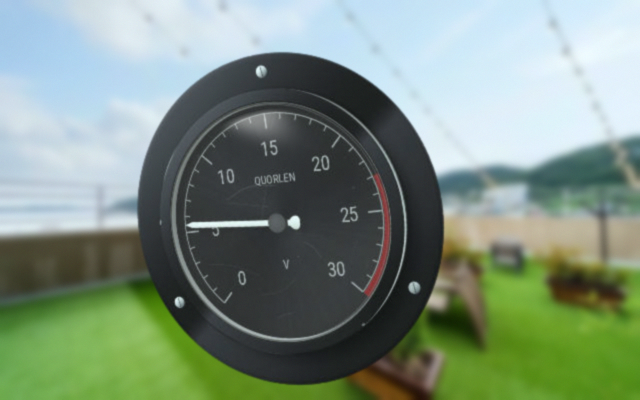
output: 5.5 V
